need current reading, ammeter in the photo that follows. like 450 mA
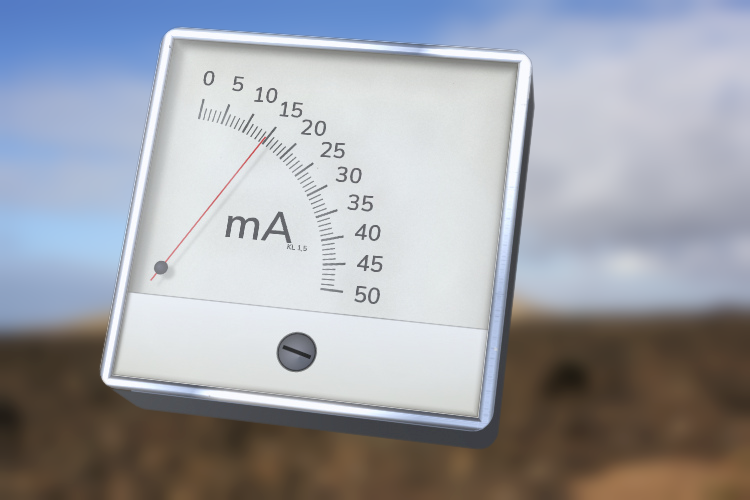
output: 15 mA
